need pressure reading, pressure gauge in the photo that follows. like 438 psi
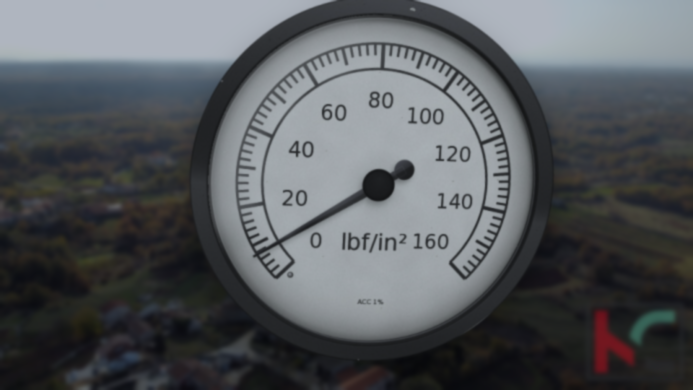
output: 8 psi
